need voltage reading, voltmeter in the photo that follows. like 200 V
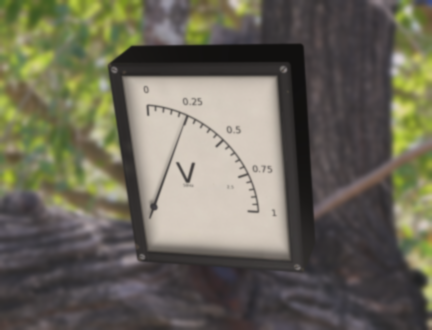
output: 0.25 V
